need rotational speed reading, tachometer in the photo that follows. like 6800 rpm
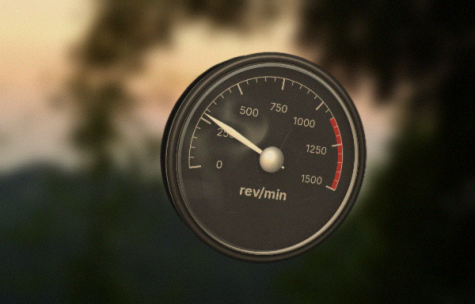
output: 275 rpm
